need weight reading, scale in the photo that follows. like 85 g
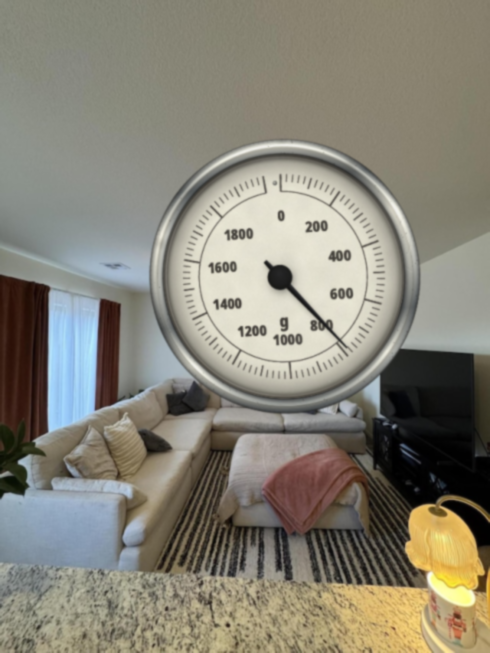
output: 780 g
